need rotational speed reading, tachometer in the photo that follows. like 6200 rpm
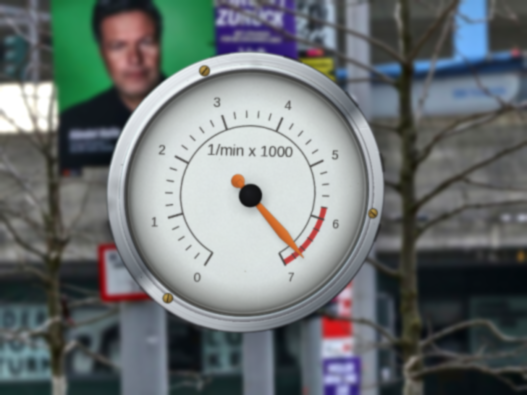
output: 6700 rpm
